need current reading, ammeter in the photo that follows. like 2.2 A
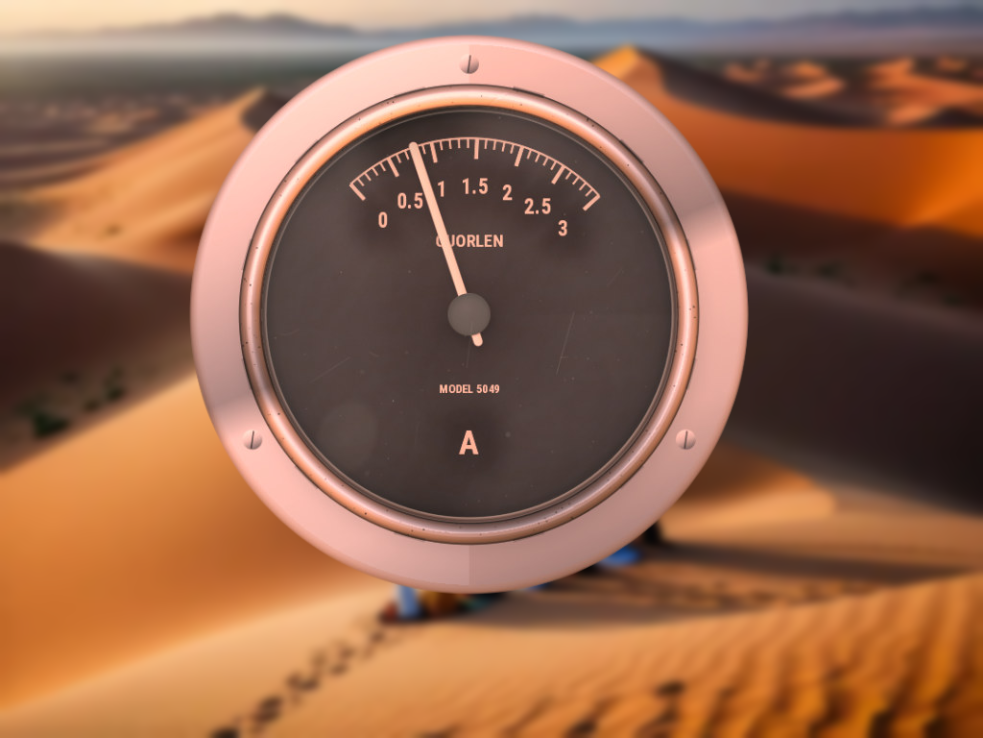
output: 0.8 A
